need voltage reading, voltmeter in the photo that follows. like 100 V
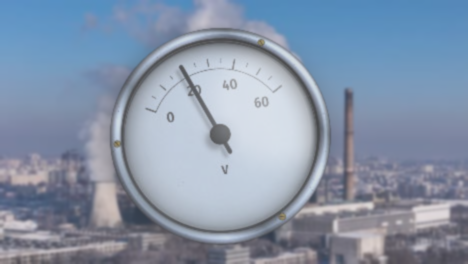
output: 20 V
